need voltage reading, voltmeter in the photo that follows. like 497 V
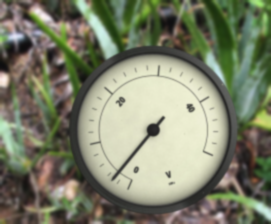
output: 3 V
